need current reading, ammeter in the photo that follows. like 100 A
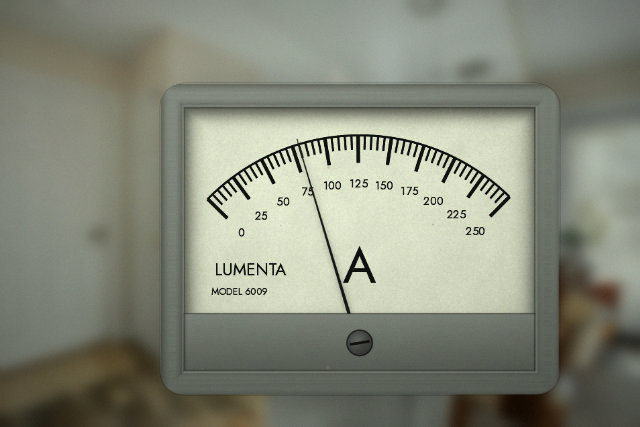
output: 80 A
